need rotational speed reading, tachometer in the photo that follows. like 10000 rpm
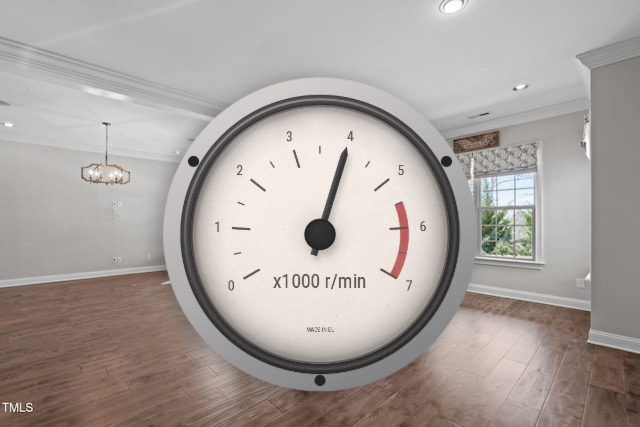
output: 4000 rpm
